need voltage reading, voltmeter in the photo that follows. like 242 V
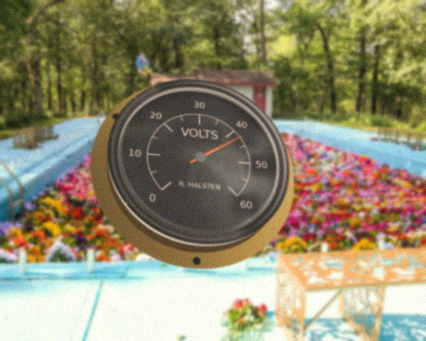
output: 42.5 V
